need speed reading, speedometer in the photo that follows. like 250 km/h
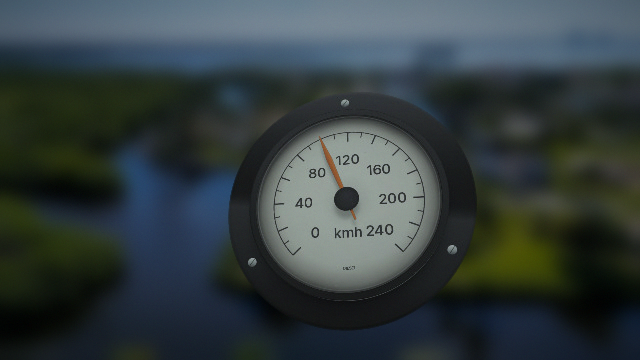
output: 100 km/h
